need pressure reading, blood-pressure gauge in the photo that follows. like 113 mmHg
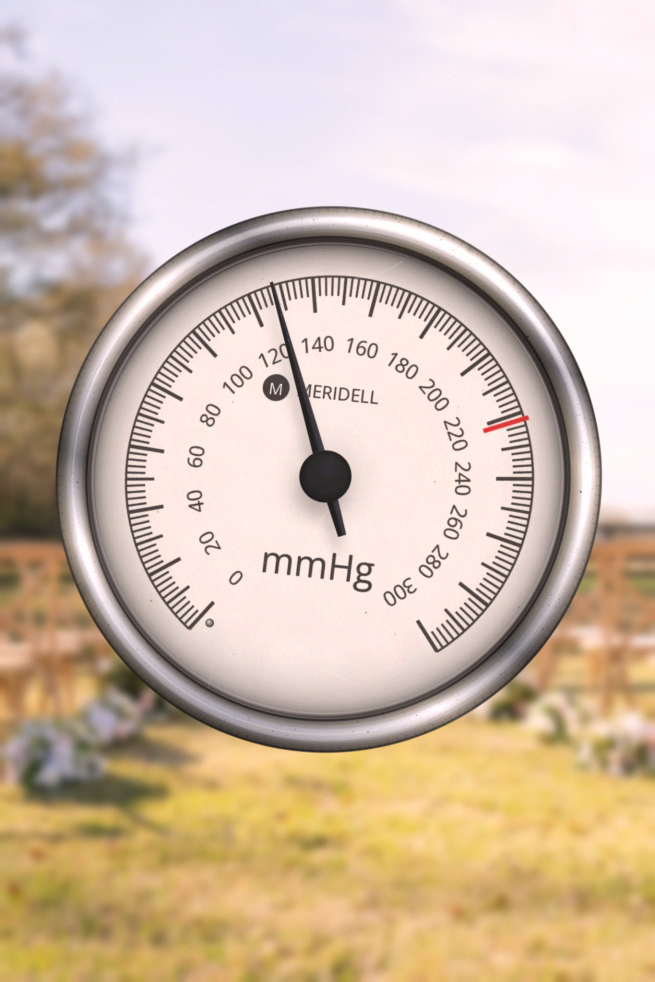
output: 128 mmHg
